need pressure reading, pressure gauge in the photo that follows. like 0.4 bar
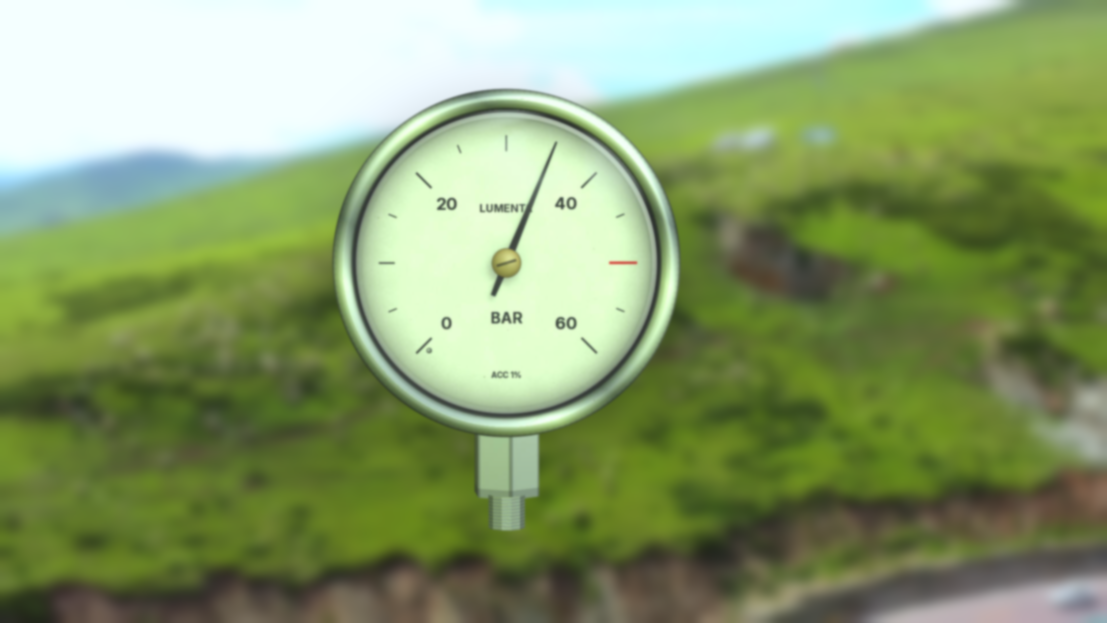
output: 35 bar
